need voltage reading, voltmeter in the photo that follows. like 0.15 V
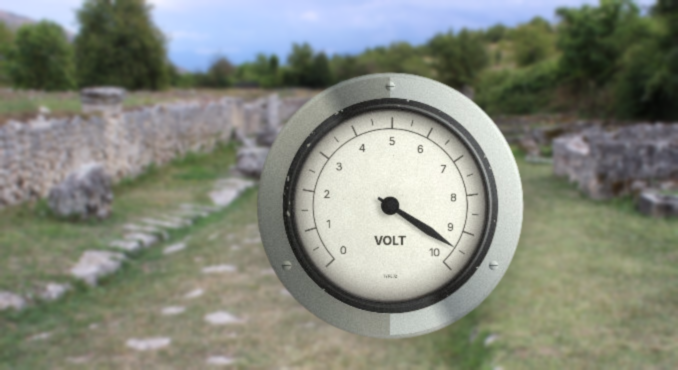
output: 9.5 V
